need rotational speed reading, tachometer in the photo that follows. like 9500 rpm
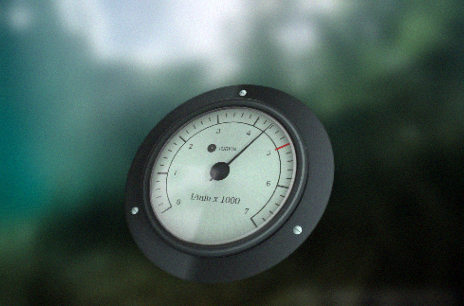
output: 4400 rpm
